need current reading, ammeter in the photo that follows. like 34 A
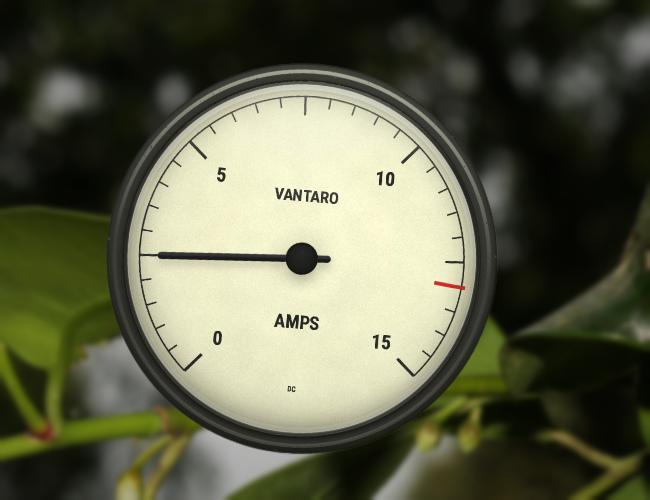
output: 2.5 A
